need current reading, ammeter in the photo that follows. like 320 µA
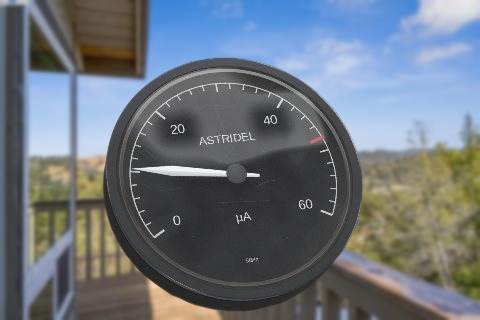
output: 10 µA
